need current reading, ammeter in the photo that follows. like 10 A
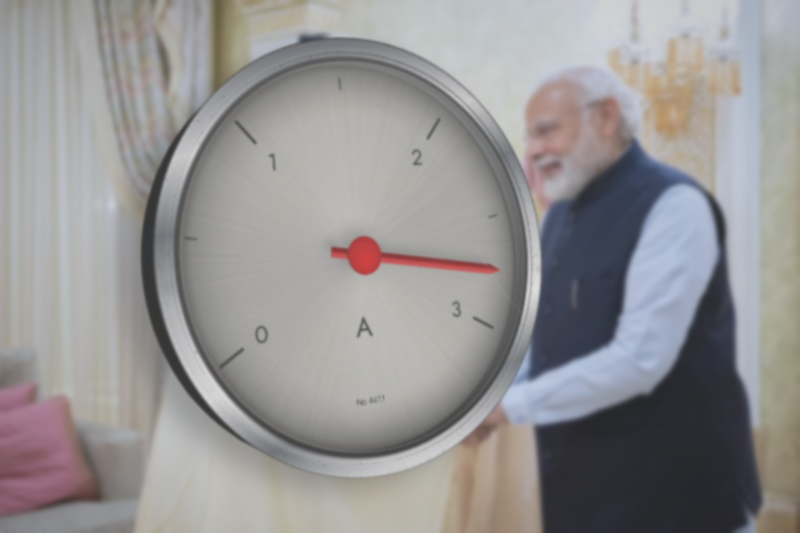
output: 2.75 A
